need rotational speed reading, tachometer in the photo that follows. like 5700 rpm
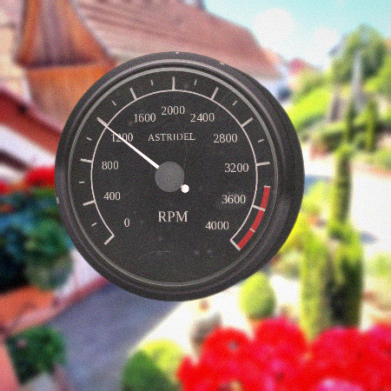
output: 1200 rpm
